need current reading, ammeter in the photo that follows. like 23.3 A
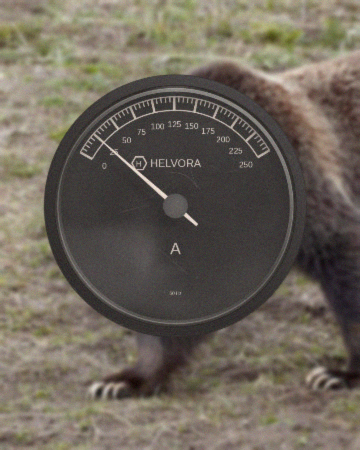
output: 25 A
